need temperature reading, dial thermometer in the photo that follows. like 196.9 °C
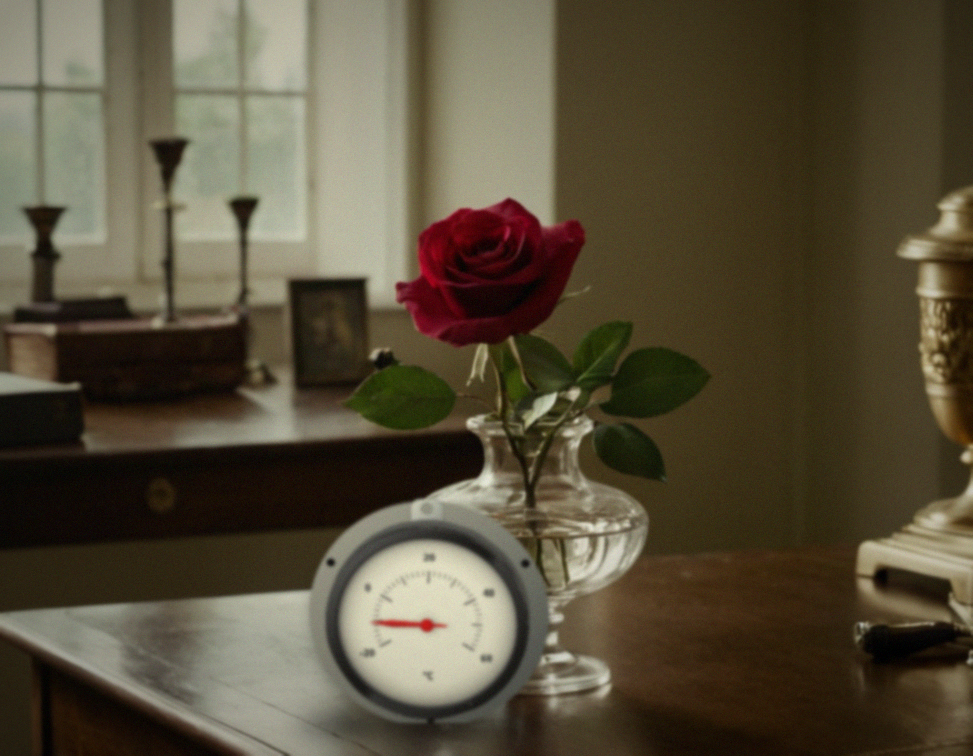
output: -10 °C
